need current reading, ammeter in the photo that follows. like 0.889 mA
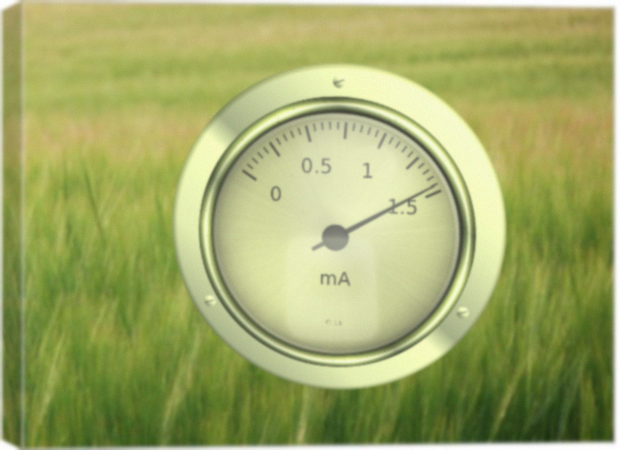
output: 1.45 mA
